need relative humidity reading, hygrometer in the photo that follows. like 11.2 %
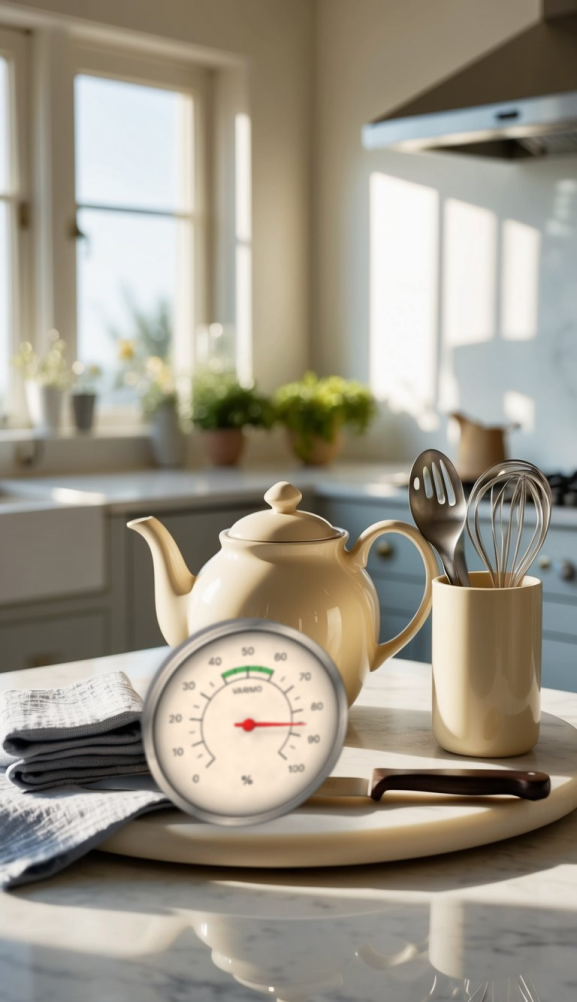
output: 85 %
